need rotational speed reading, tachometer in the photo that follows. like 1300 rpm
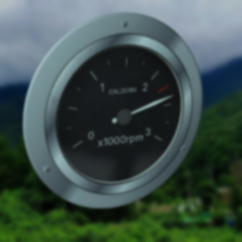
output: 2375 rpm
